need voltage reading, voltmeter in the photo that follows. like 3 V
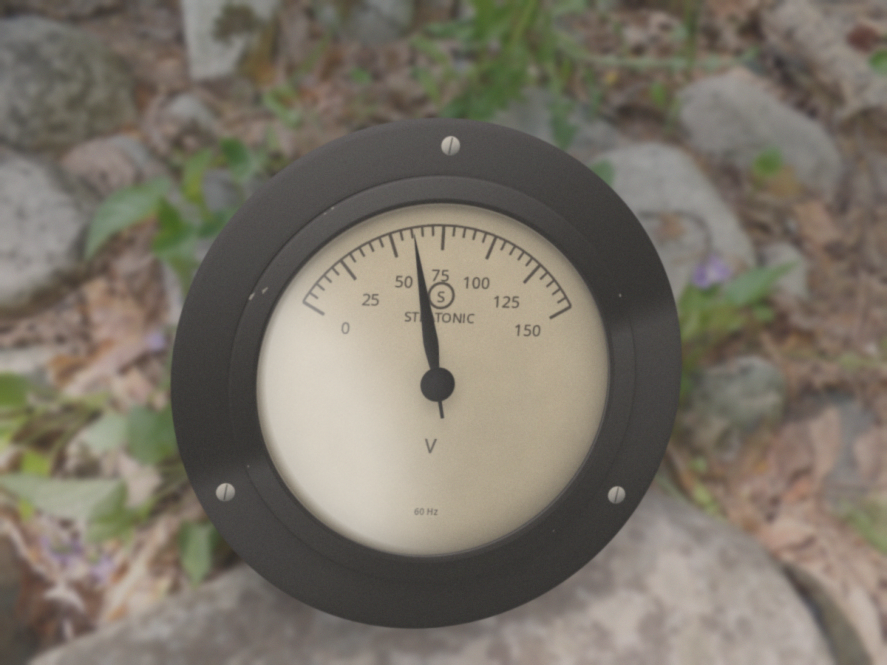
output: 60 V
